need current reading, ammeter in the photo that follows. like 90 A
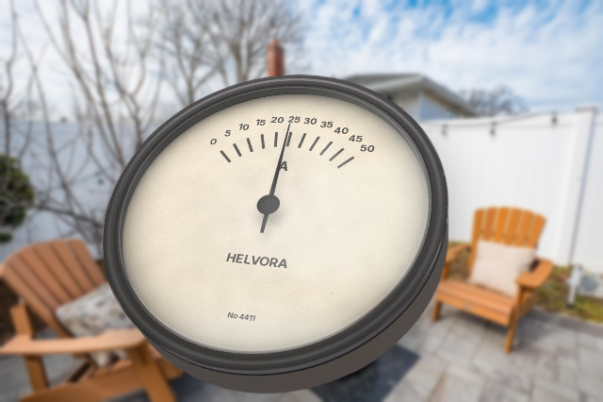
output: 25 A
